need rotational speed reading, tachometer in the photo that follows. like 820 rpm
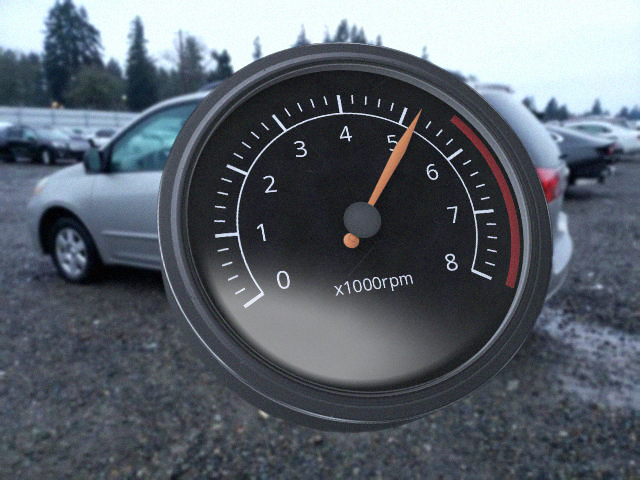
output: 5200 rpm
